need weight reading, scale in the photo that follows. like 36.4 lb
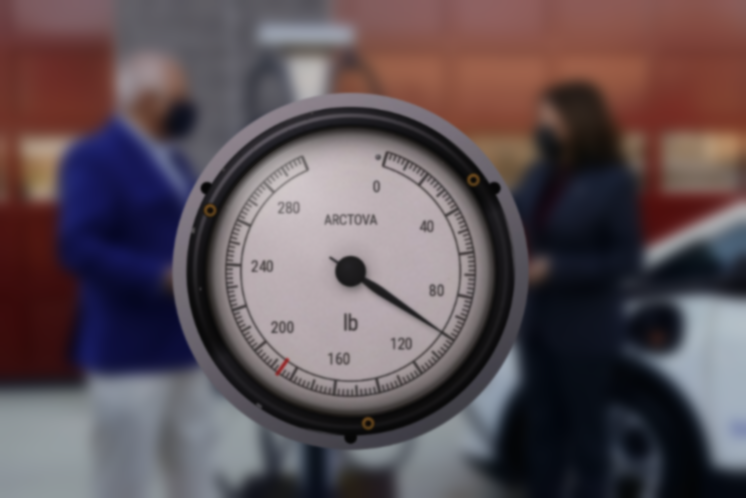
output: 100 lb
